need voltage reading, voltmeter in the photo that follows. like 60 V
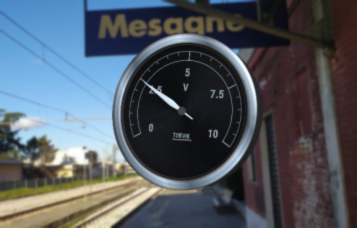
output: 2.5 V
